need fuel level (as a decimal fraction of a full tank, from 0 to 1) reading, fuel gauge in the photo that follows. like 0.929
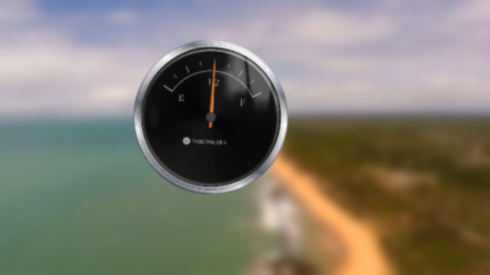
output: 0.5
